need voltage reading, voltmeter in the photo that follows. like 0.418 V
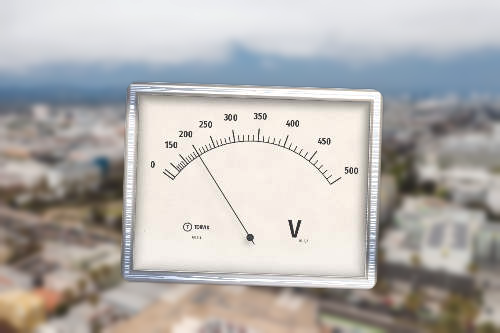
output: 200 V
